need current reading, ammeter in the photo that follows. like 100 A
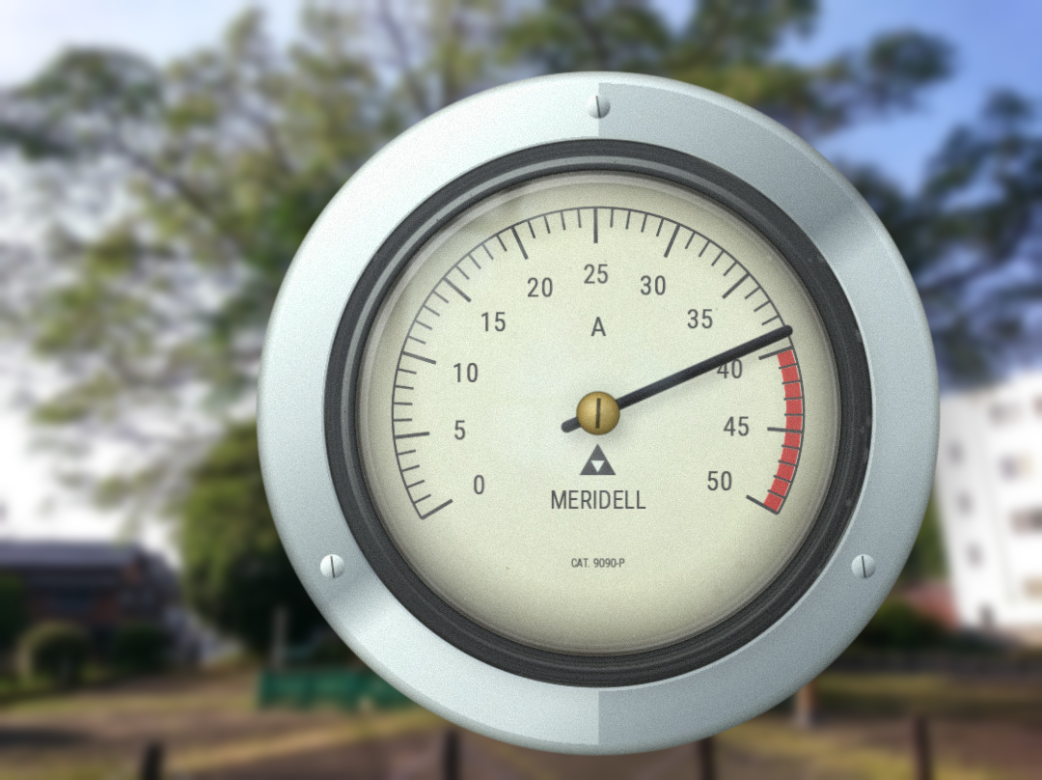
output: 39 A
